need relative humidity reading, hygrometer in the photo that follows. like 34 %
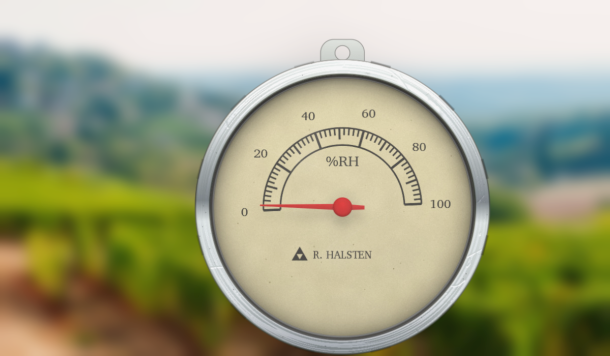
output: 2 %
